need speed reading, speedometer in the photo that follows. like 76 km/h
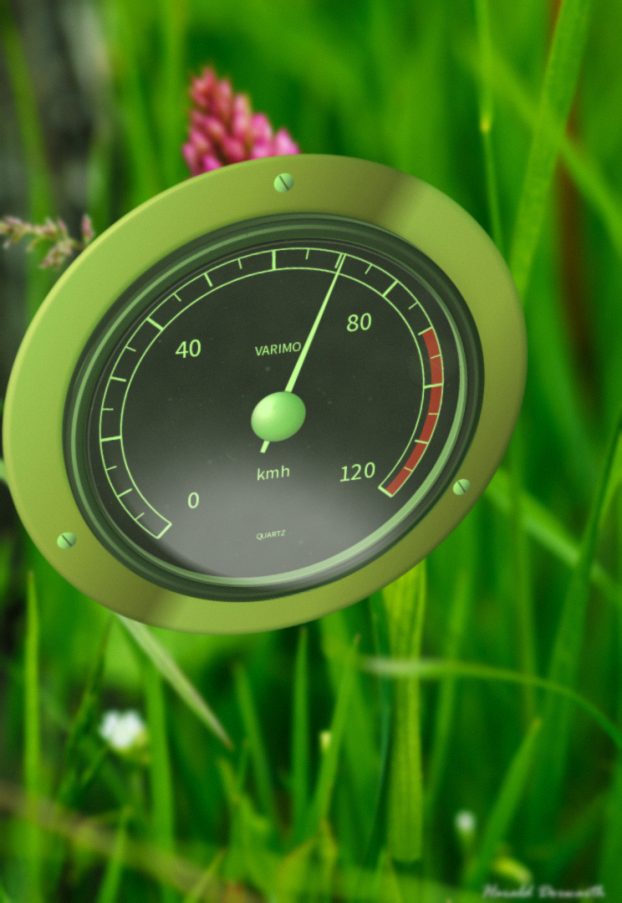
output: 70 km/h
